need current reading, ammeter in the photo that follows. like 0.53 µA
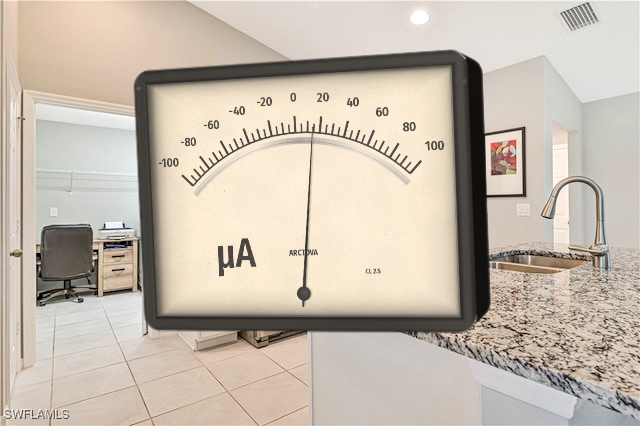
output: 15 µA
